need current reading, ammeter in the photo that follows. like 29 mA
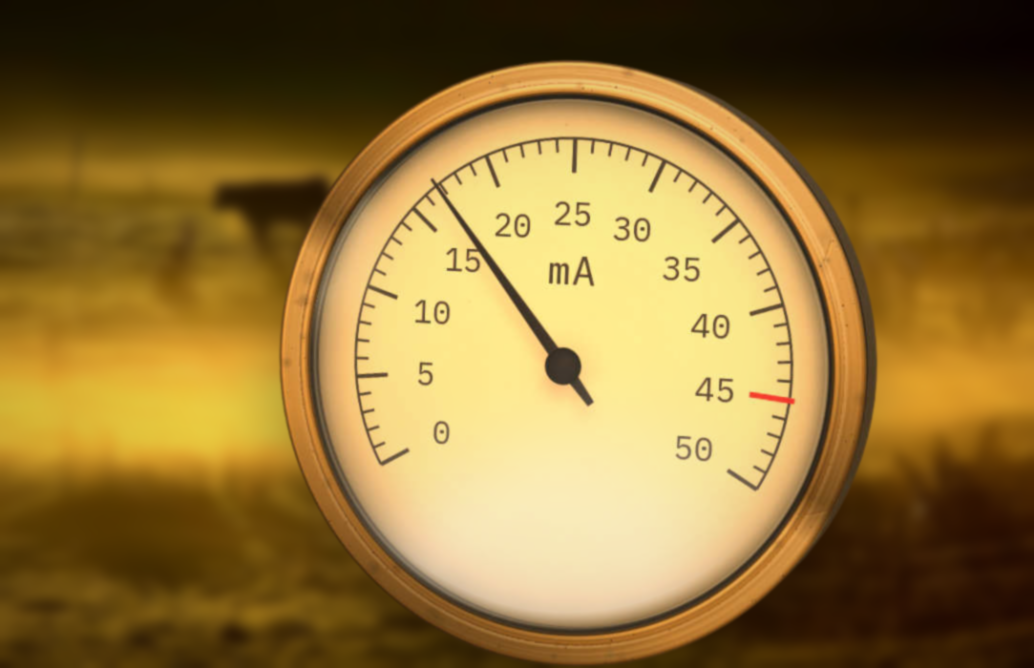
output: 17 mA
